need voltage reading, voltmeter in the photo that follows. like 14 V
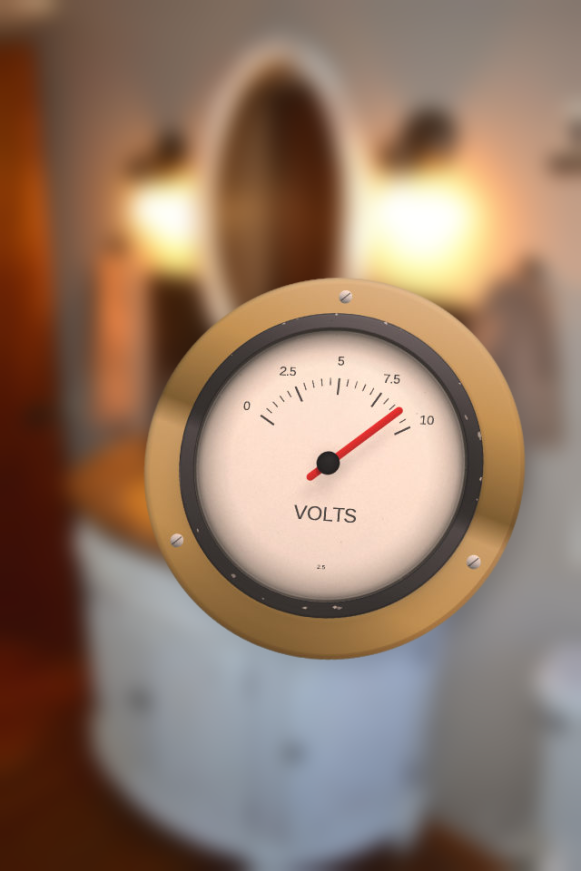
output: 9 V
